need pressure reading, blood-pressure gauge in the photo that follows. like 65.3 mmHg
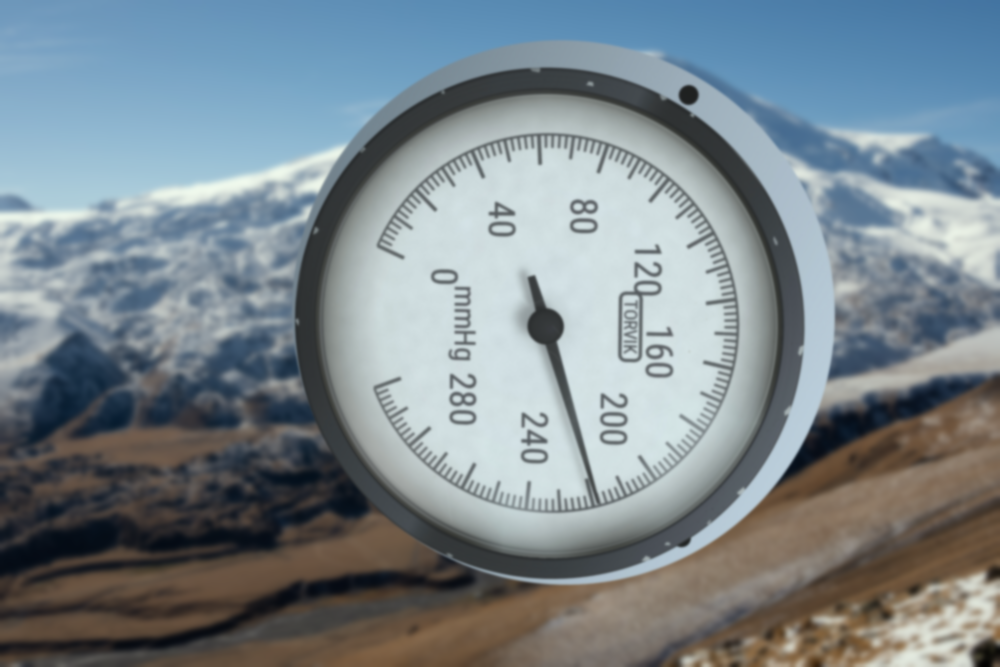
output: 218 mmHg
